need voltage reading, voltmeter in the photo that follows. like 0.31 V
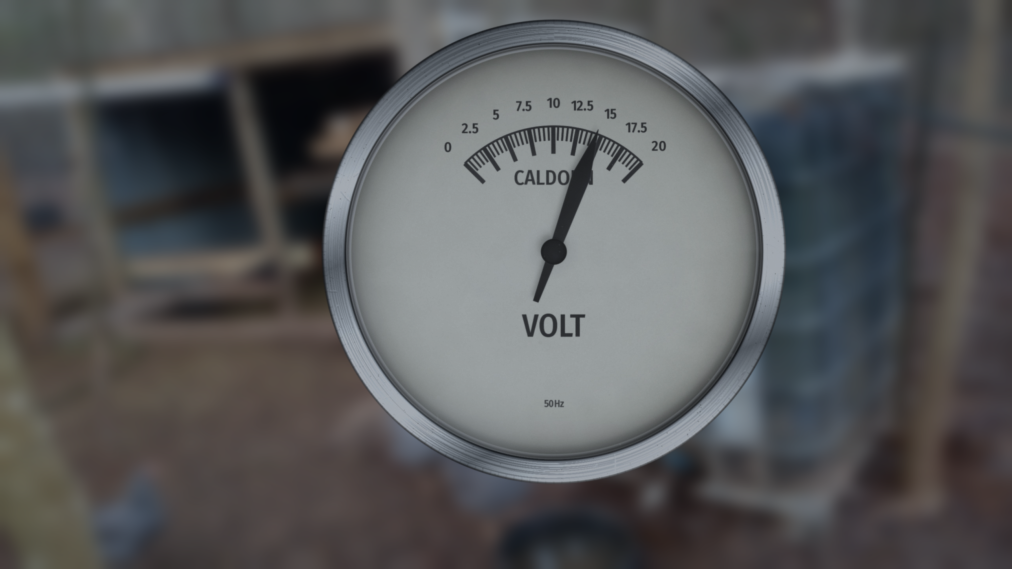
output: 14.5 V
